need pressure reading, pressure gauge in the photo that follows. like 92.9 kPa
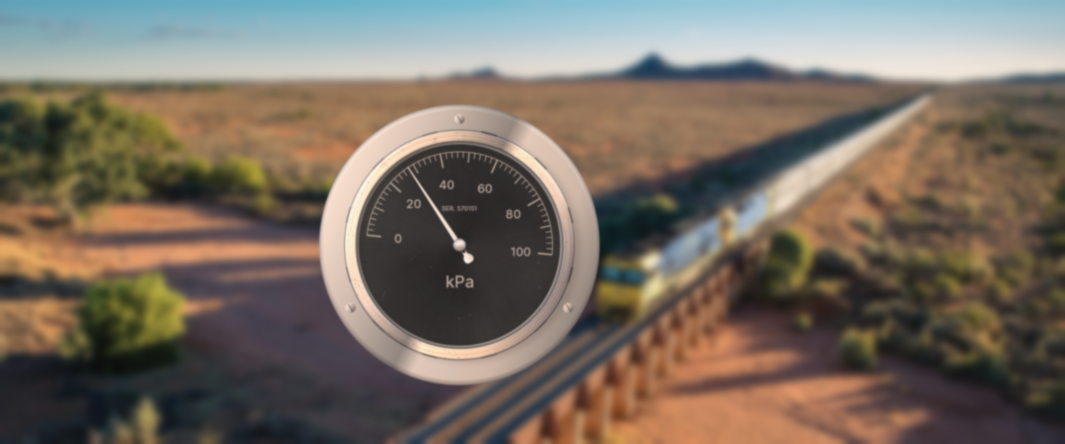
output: 28 kPa
